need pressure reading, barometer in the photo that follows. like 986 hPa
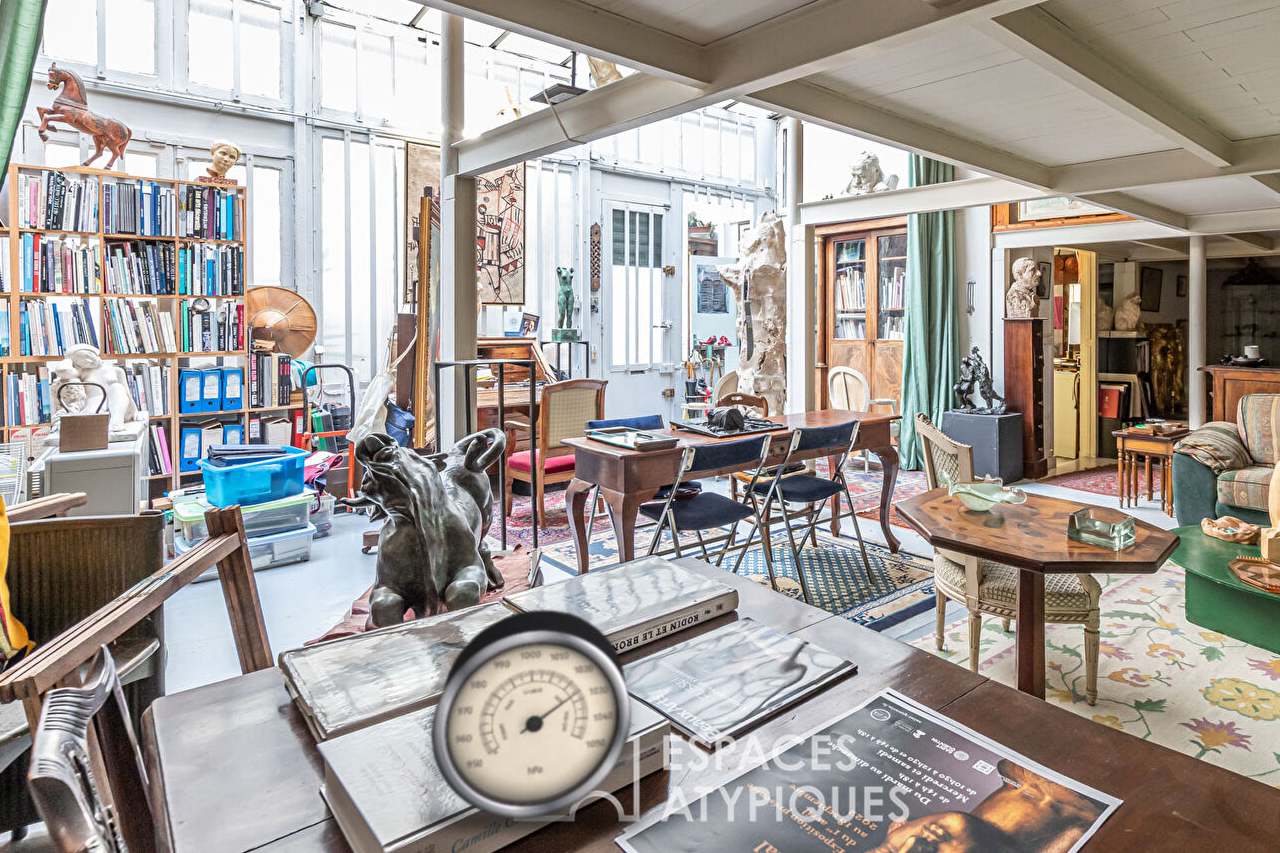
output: 1025 hPa
